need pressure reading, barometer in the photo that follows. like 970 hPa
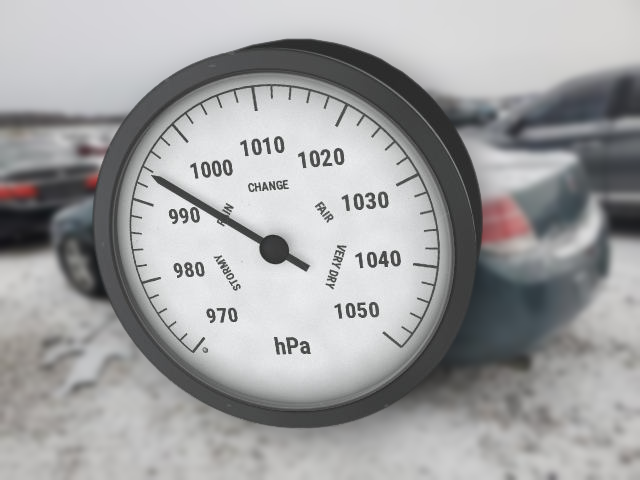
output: 994 hPa
